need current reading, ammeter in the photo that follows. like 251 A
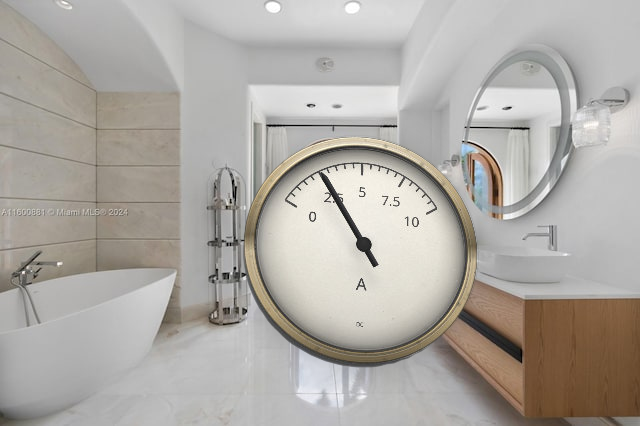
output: 2.5 A
